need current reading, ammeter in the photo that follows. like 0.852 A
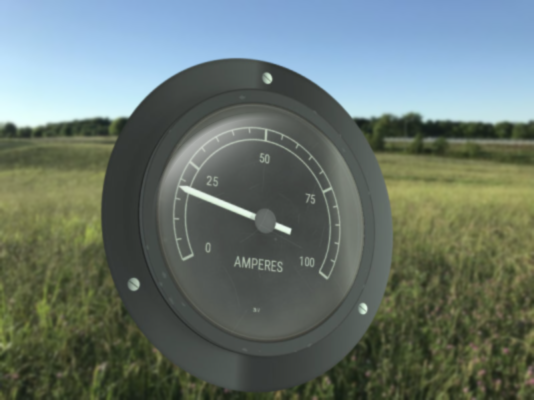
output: 17.5 A
